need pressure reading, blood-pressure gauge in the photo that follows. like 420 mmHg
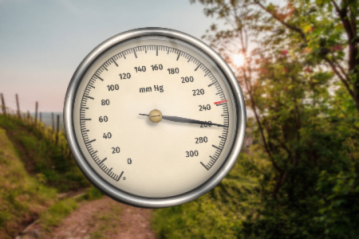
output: 260 mmHg
